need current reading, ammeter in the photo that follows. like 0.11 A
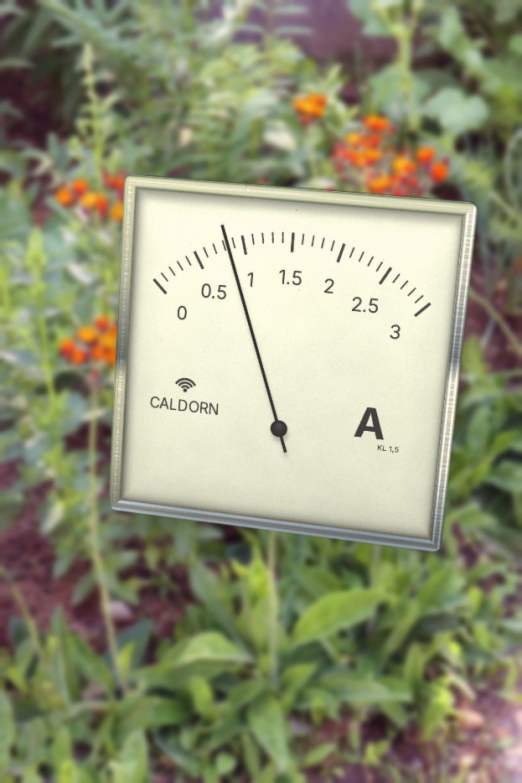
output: 0.85 A
